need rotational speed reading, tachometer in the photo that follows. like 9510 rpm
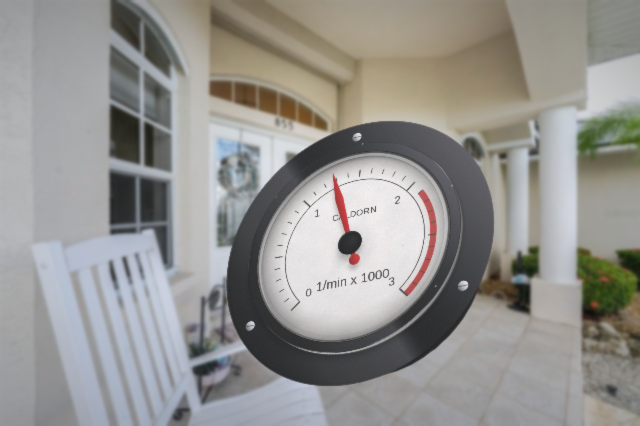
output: 1300 rpm
